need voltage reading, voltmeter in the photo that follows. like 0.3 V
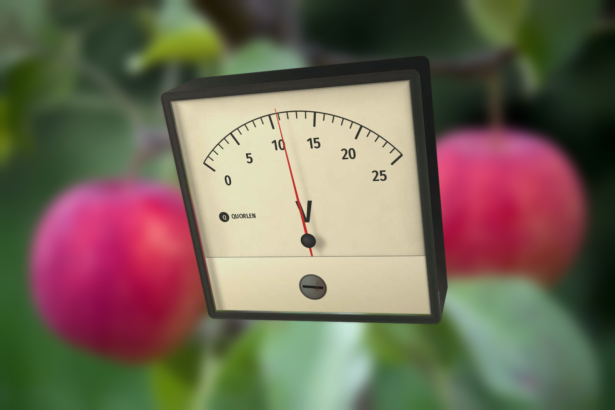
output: 11 V
